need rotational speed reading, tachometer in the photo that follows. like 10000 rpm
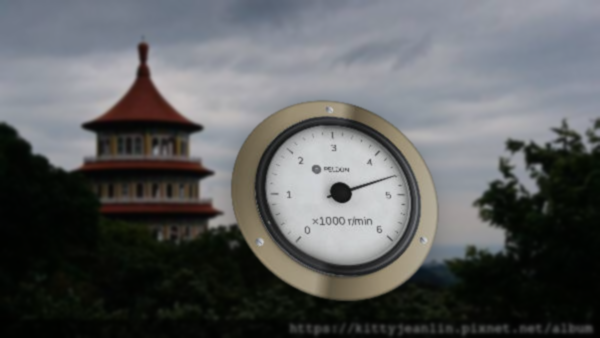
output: 4600 rpm
